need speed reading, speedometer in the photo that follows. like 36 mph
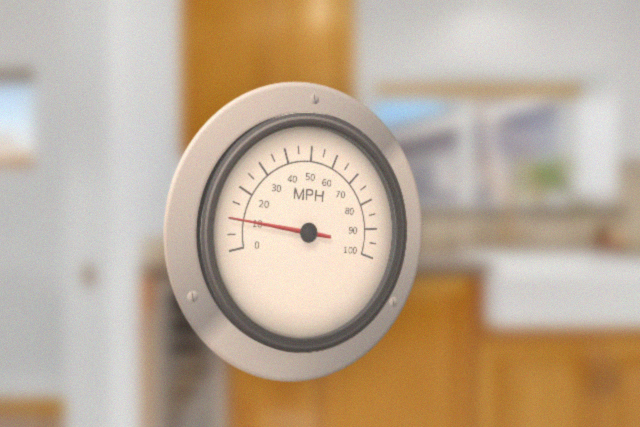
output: 10 mph
